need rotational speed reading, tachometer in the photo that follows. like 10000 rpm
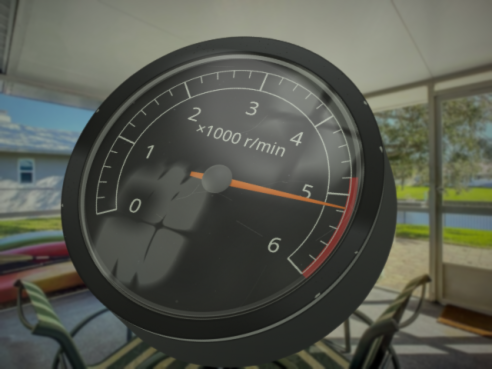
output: 5200 rpm
